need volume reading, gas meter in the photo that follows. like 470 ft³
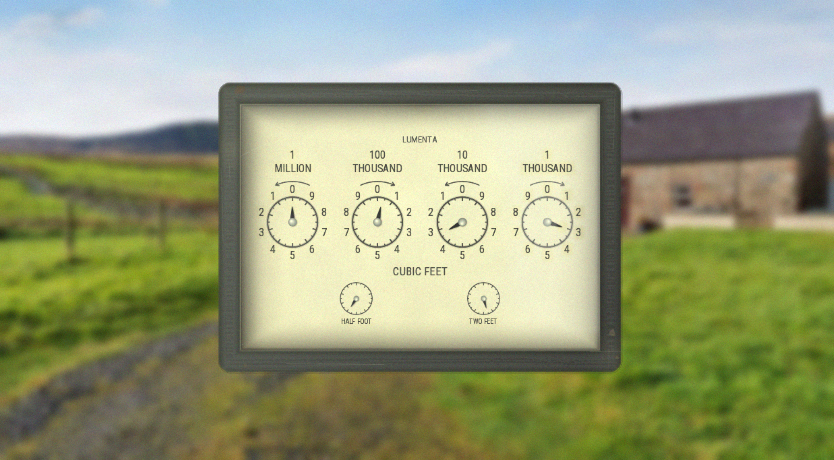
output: 3300 ft³
